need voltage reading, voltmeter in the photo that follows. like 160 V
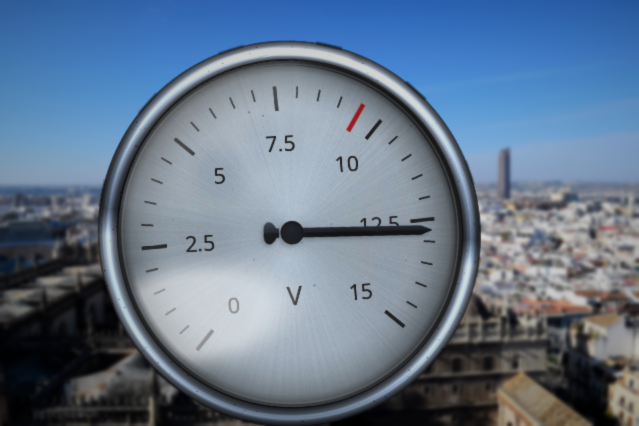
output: 12.75 V
